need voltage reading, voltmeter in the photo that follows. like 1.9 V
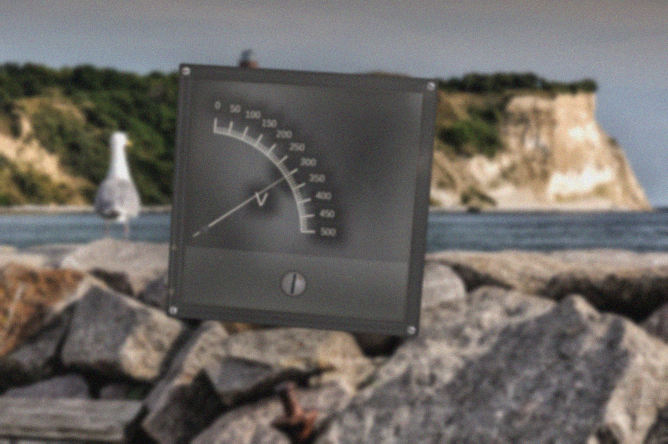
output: 300 V
